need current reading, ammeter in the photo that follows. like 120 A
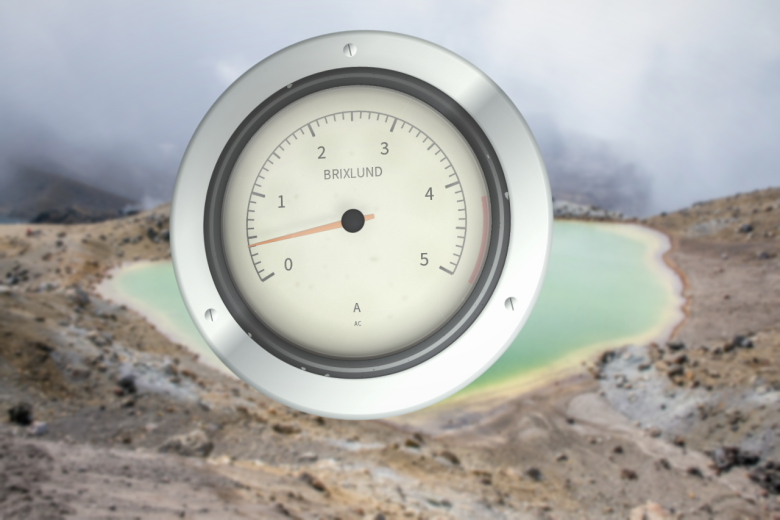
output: 0.4 A
